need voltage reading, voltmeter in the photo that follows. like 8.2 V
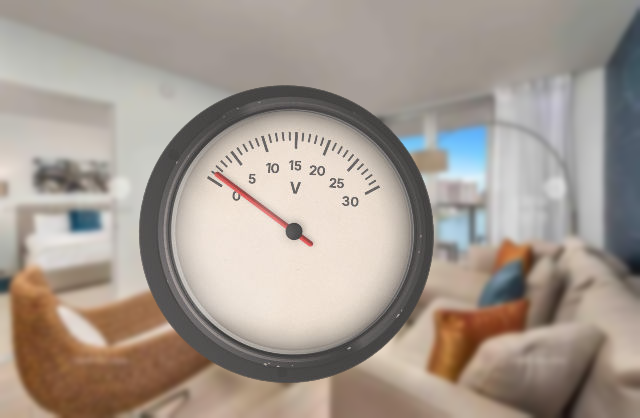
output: 1 V
